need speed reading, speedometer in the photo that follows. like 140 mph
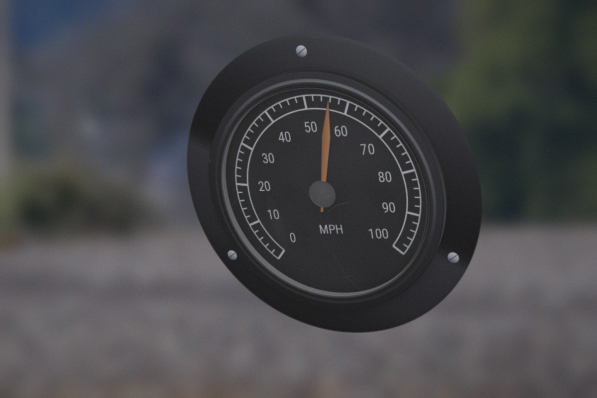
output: 56 mph
